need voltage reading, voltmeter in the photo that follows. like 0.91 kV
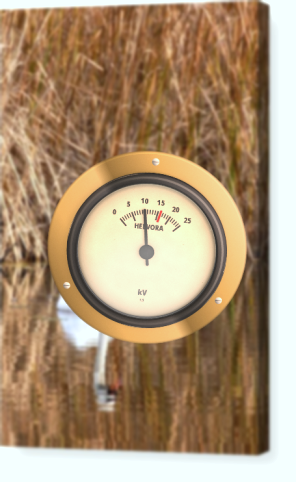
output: 10 kV
